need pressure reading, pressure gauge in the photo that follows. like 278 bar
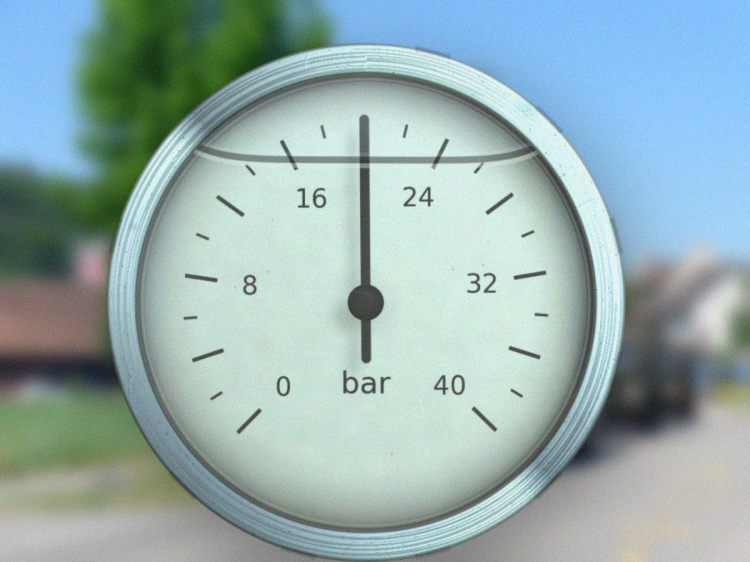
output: 20 bar
